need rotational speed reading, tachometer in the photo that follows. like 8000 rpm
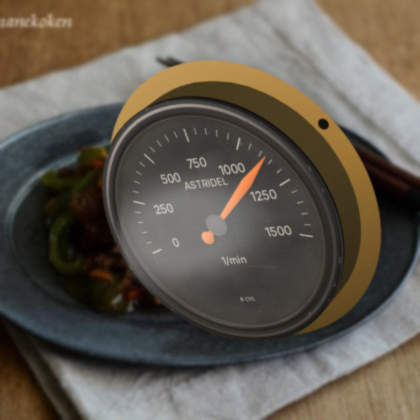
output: 1125 rpm
